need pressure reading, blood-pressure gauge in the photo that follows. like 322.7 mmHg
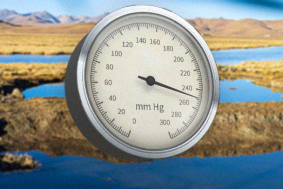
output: 250 mmHg
